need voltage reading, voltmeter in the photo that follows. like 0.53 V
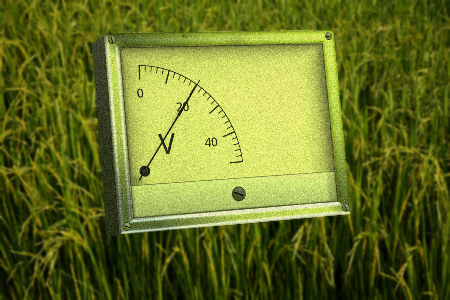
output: 20 V
